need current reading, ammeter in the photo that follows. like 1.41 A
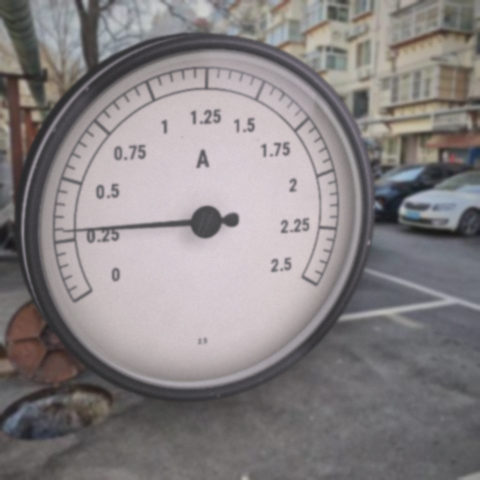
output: 0.3 A
